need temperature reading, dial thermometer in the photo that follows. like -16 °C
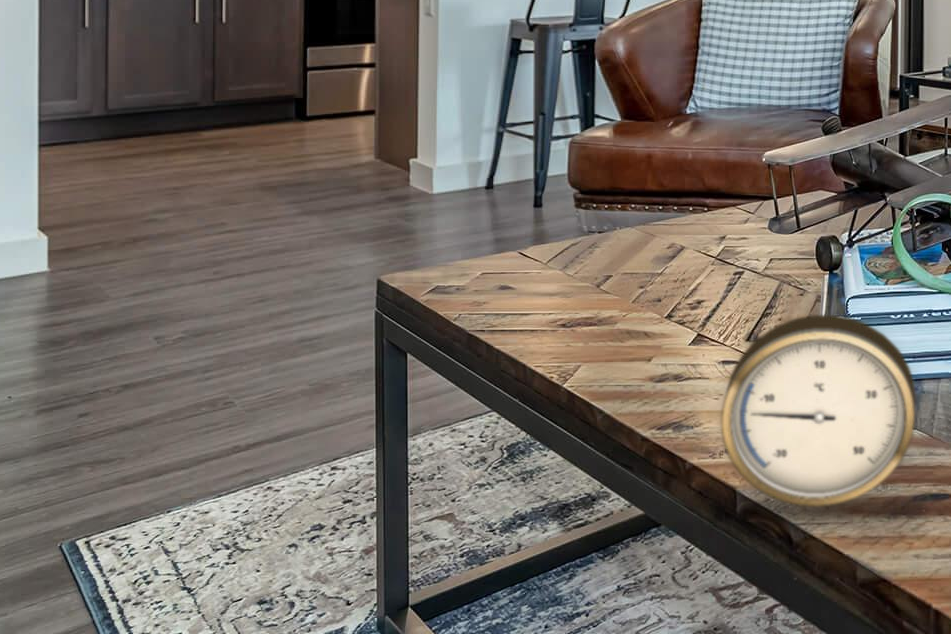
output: -15 °C
